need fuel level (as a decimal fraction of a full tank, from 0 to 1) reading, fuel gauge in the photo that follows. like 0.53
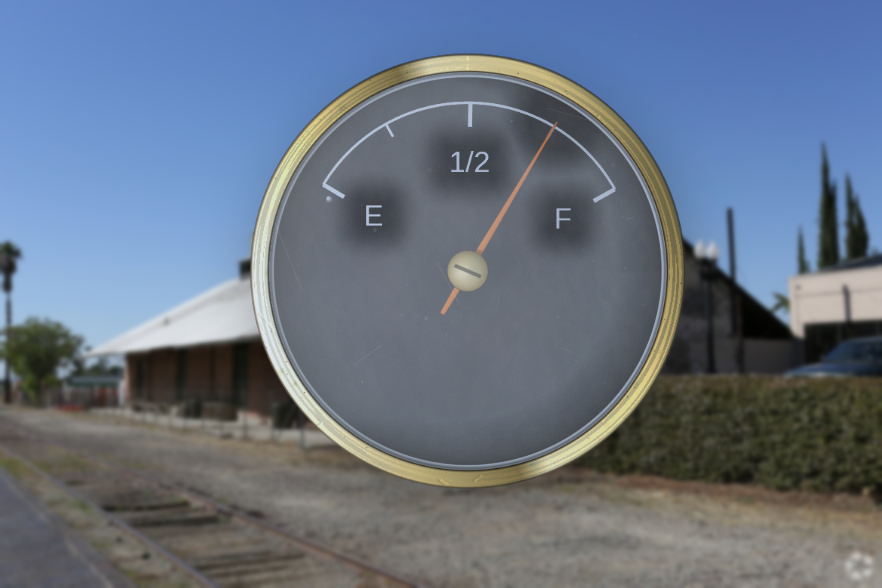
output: 0.75
